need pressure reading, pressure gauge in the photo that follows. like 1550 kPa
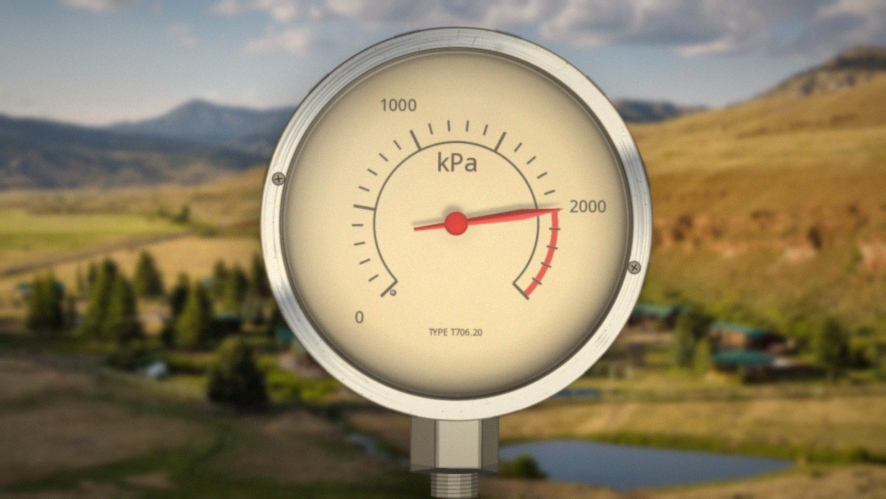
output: 2000 kPa
